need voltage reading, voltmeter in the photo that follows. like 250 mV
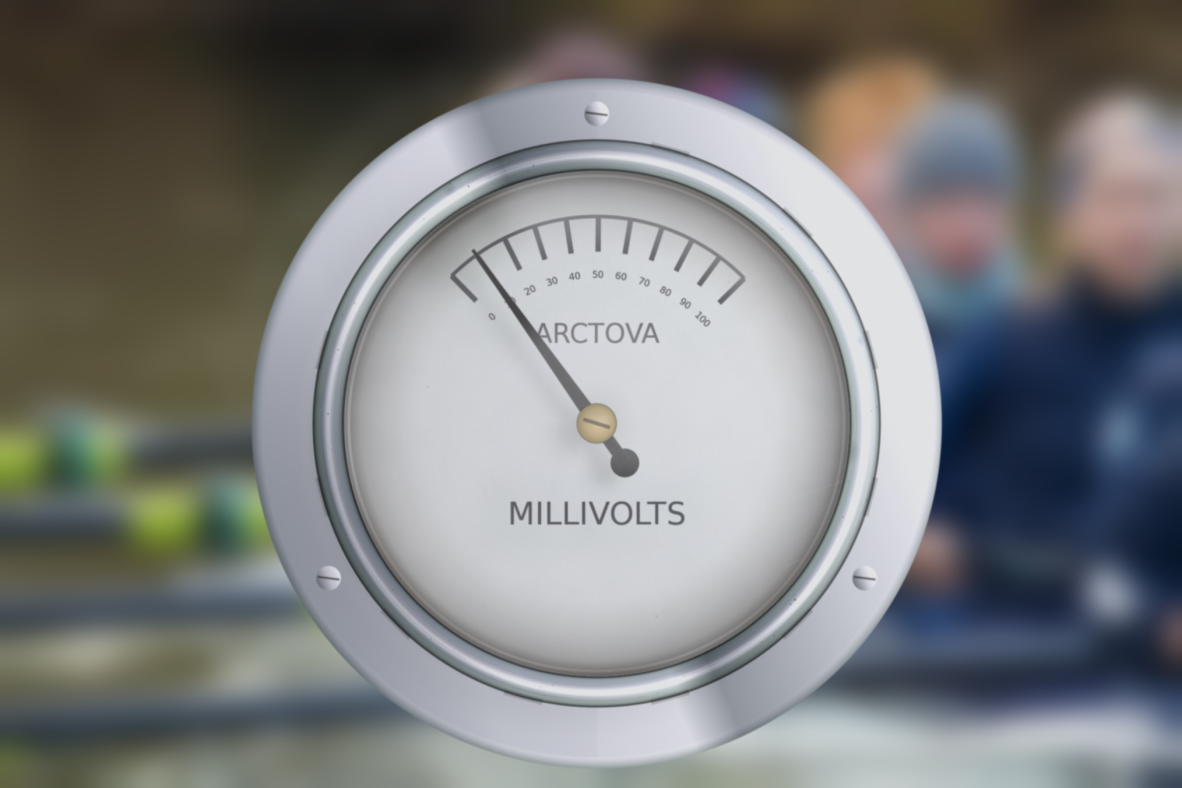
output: 10 mV
